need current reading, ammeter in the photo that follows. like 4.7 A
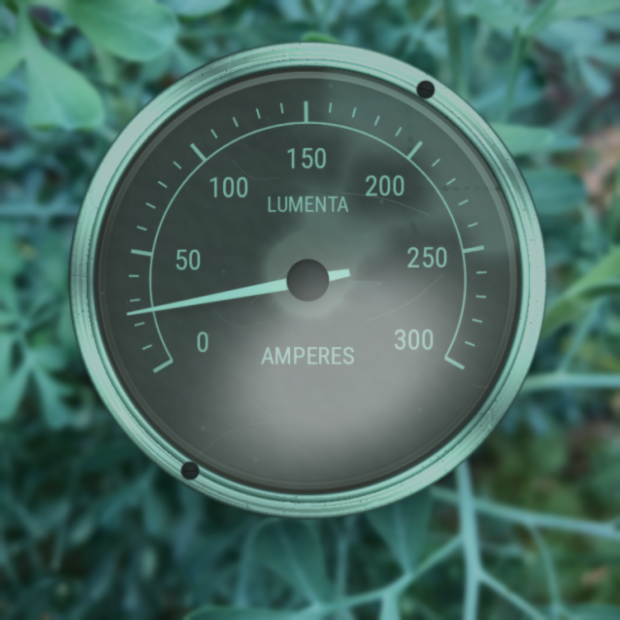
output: 25 A
